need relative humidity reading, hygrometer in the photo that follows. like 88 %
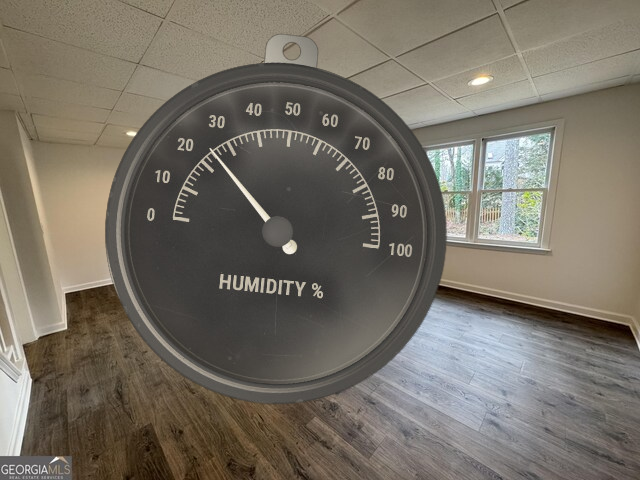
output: 24 %
